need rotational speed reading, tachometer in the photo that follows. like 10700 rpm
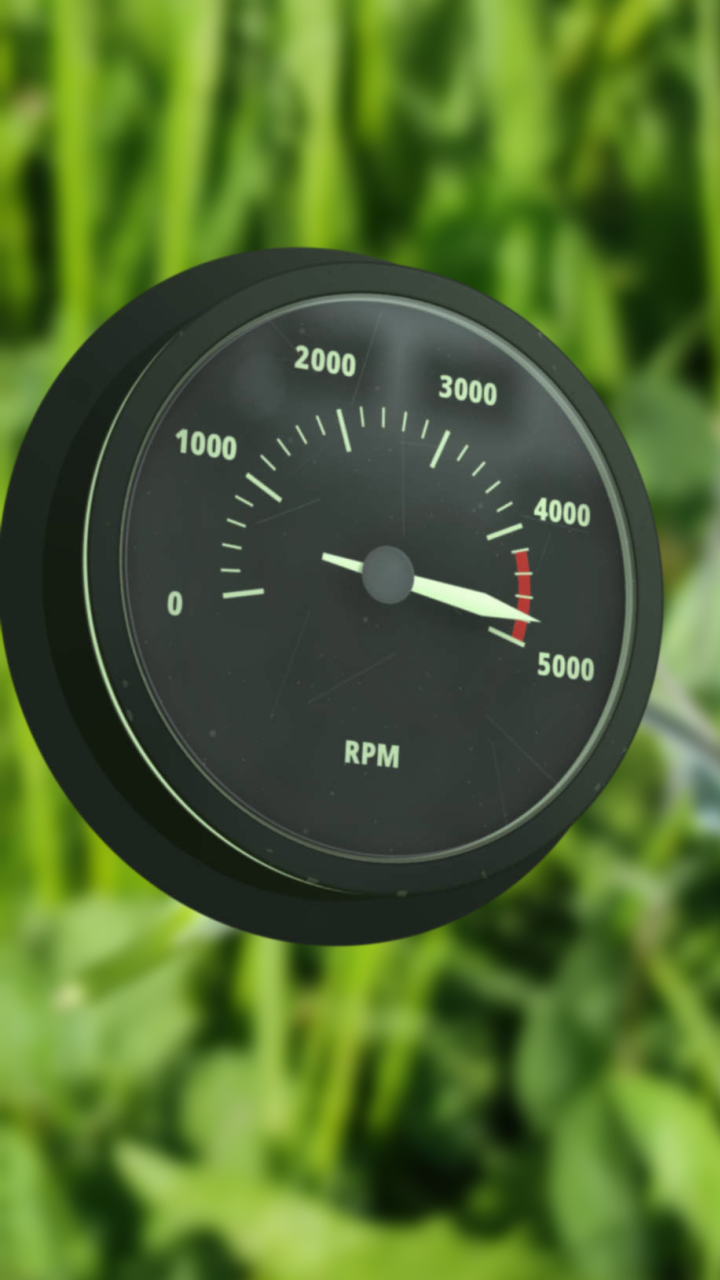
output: 4800 rpm
